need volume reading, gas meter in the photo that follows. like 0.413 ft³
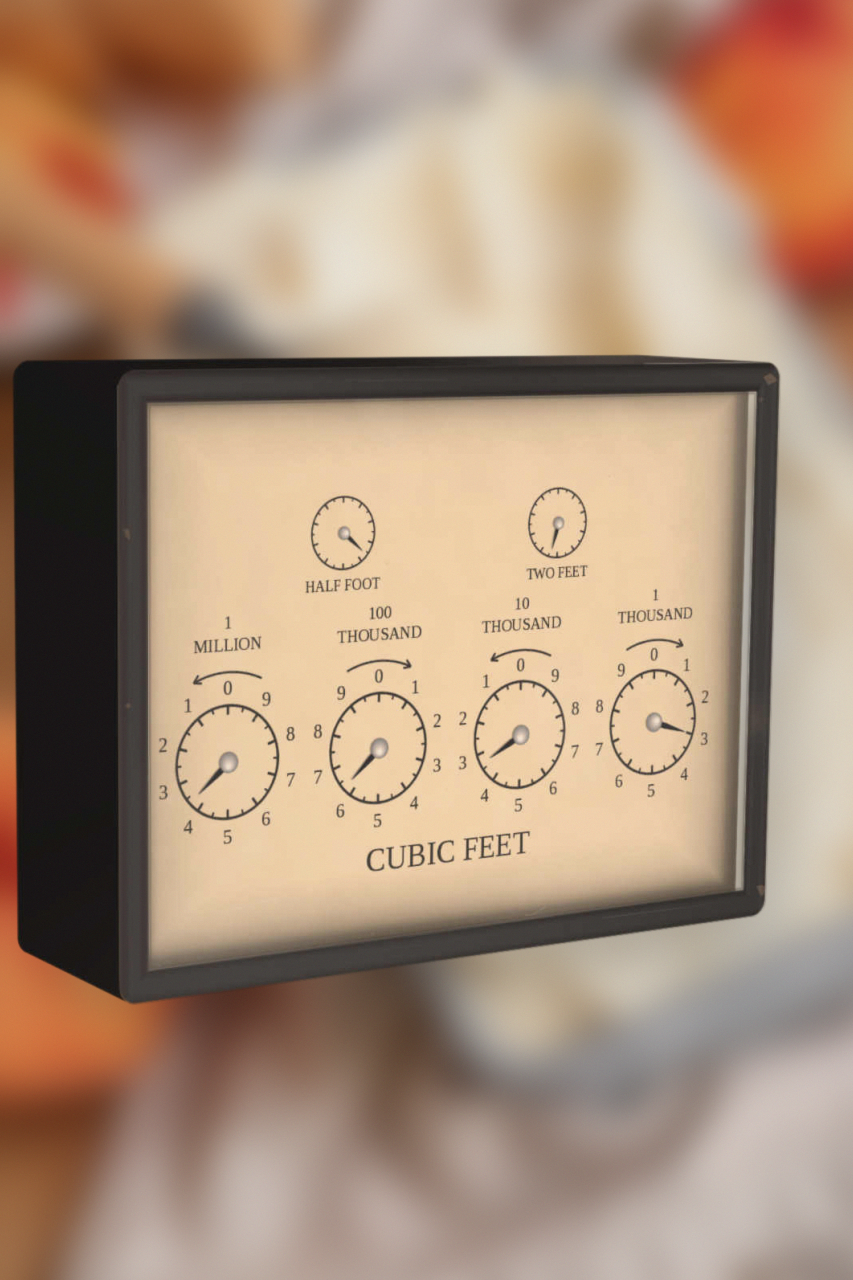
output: 363300 ft³
